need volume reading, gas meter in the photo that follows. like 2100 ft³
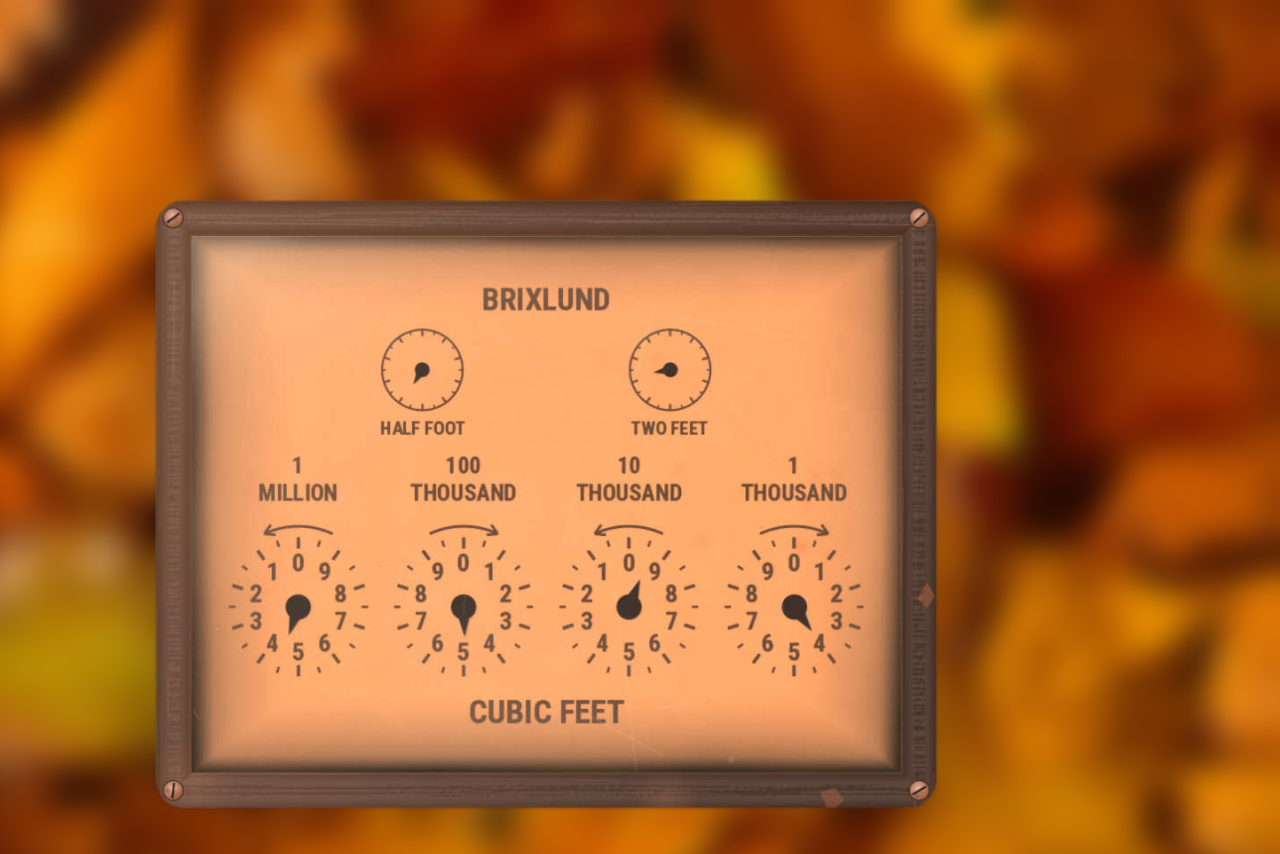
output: 449400 ft³
